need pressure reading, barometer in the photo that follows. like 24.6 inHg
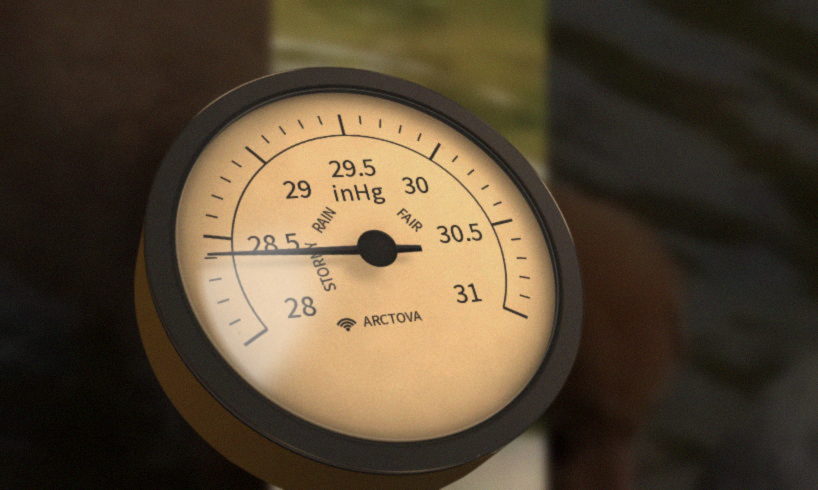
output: 28.4 inHg
